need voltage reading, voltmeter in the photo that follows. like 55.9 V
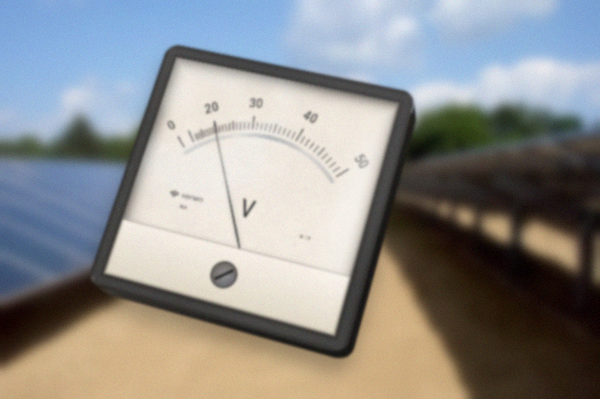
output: 20 V
